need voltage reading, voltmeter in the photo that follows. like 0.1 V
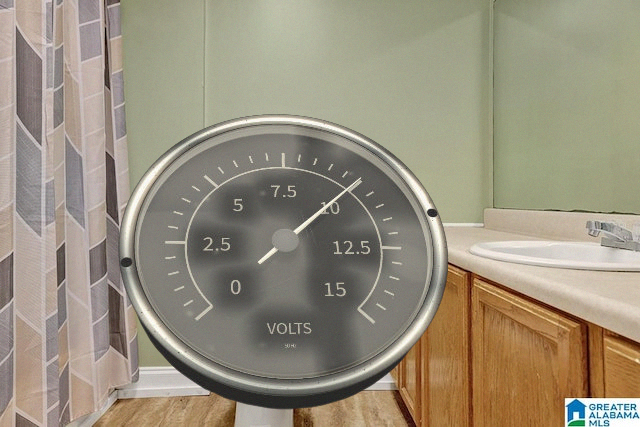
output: 10 V
